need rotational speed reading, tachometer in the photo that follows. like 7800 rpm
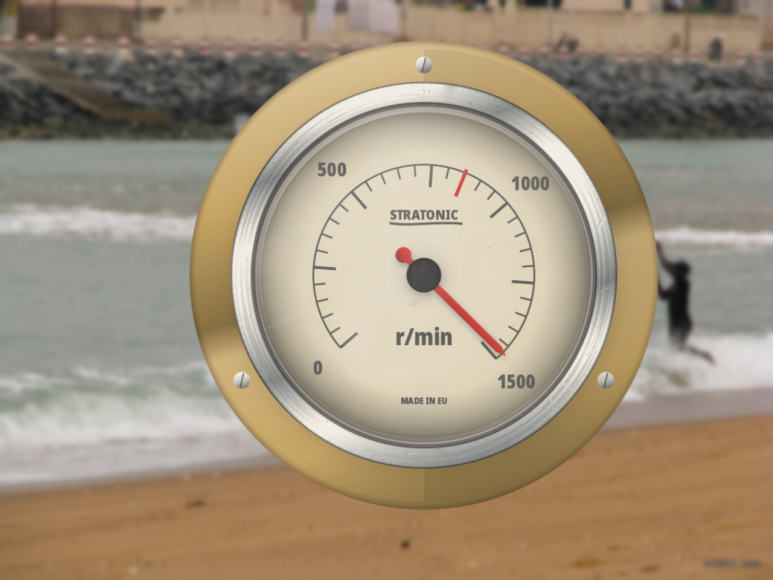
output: 1475 rpm
